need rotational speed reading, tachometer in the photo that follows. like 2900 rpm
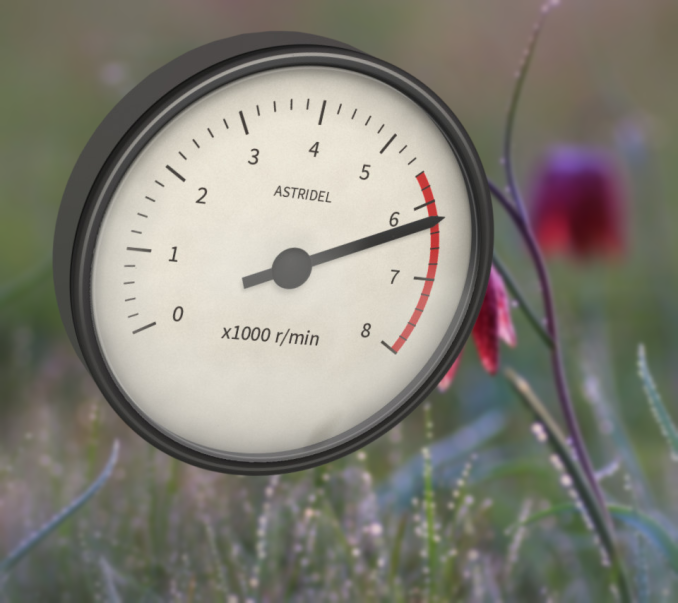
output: 6200 rpm
